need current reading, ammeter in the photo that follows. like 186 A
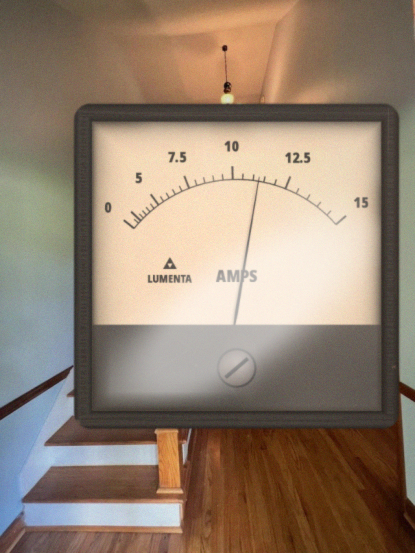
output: 11.25 A
